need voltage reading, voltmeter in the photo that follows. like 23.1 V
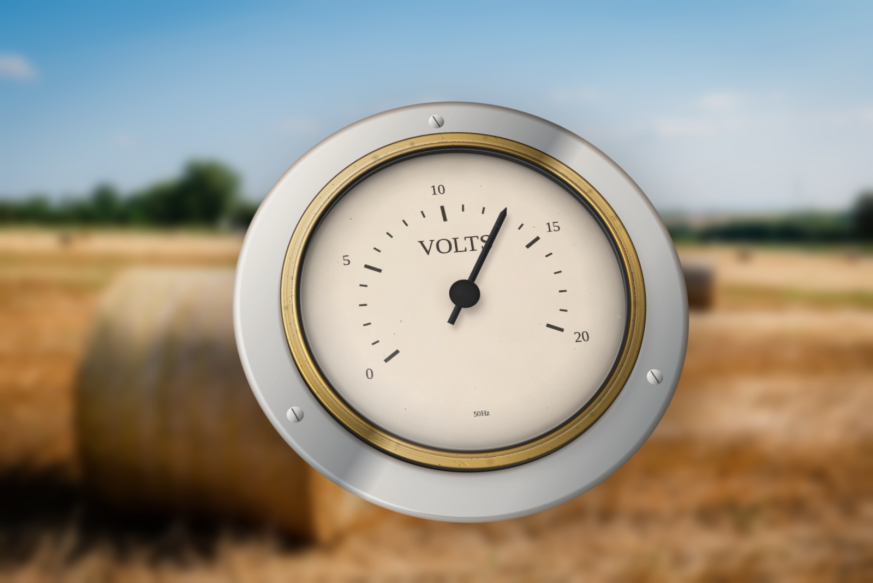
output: 13 V
